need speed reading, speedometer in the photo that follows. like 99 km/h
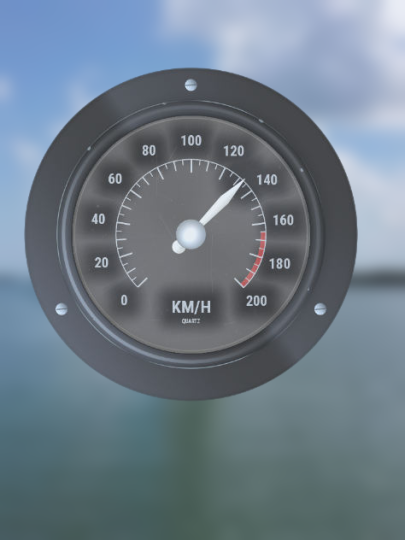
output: 132.5 km/h
